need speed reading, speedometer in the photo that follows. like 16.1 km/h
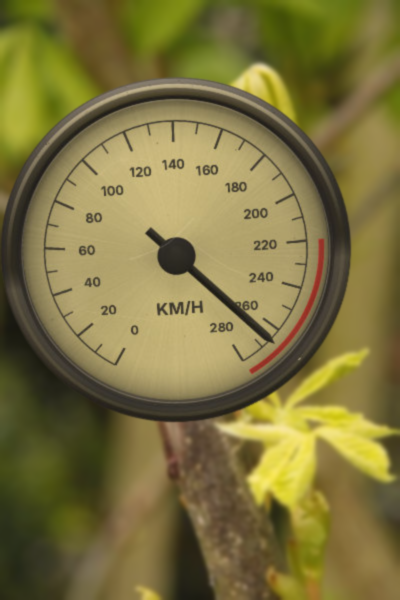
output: 265 km/h
